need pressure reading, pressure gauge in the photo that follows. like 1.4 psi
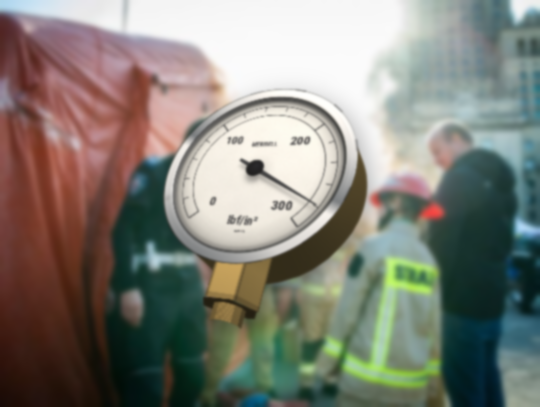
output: 280 psi
